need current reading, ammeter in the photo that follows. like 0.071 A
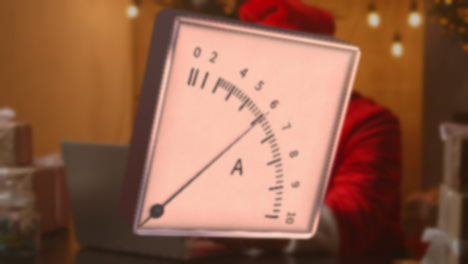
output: 6 A
